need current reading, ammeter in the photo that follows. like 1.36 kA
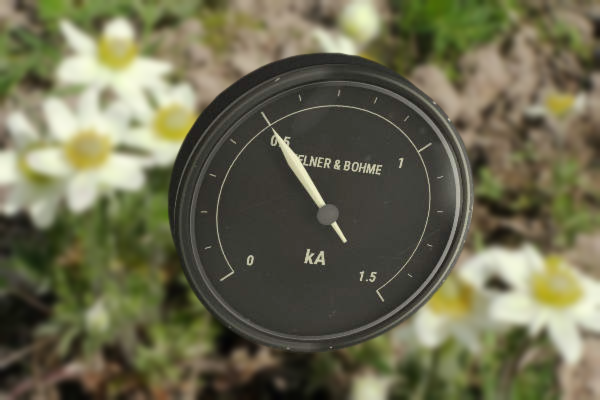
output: 0.5 kA
